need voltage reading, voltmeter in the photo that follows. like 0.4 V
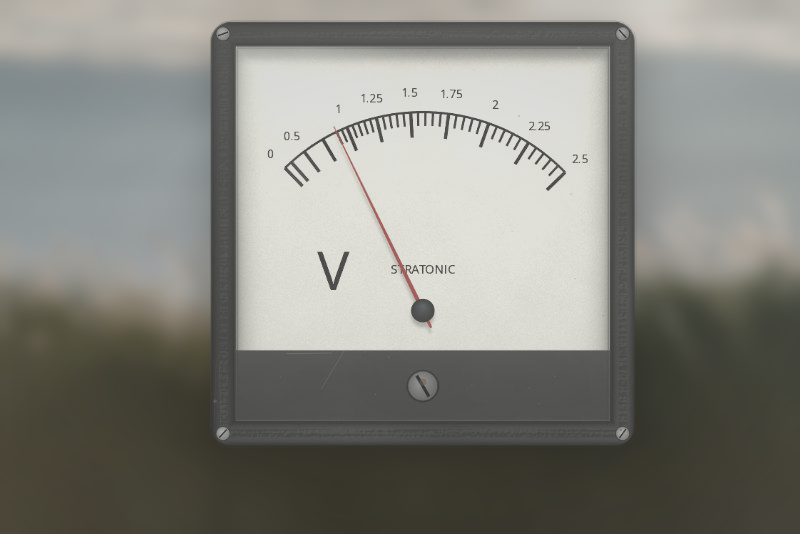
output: 0.9 V
